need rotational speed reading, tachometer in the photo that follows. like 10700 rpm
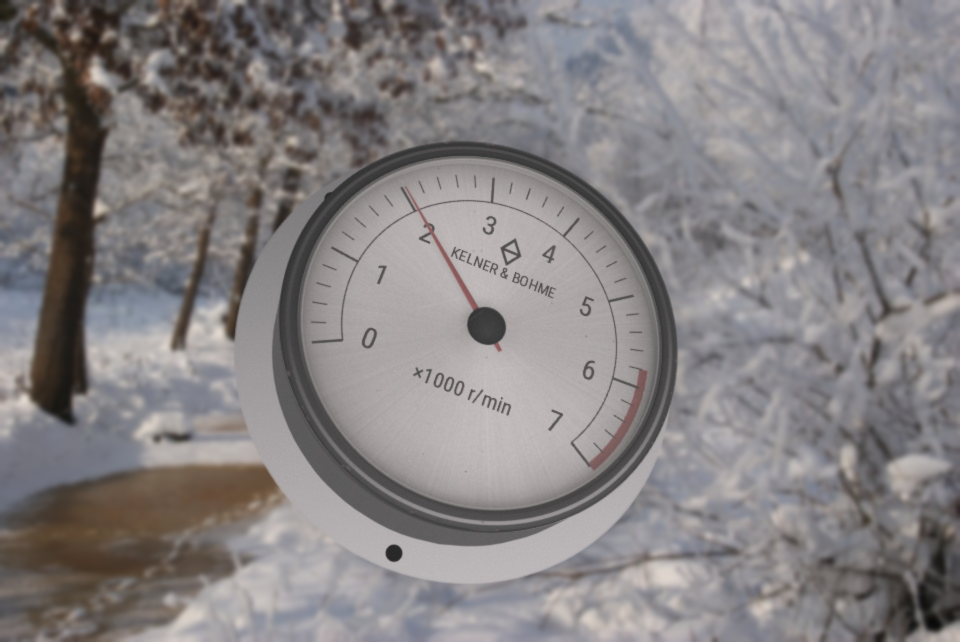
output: 2000 rpm
